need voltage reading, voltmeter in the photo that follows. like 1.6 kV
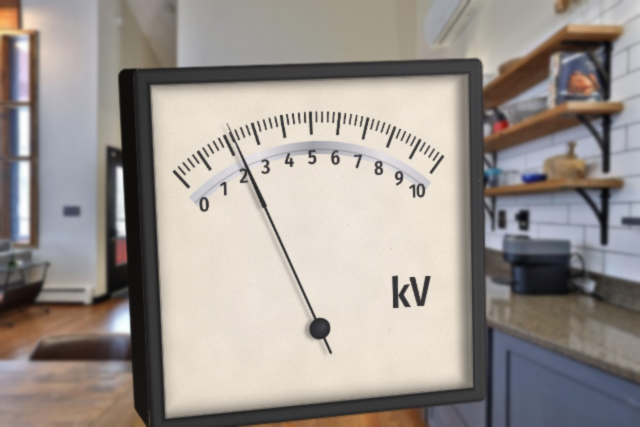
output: 2.2 kV
